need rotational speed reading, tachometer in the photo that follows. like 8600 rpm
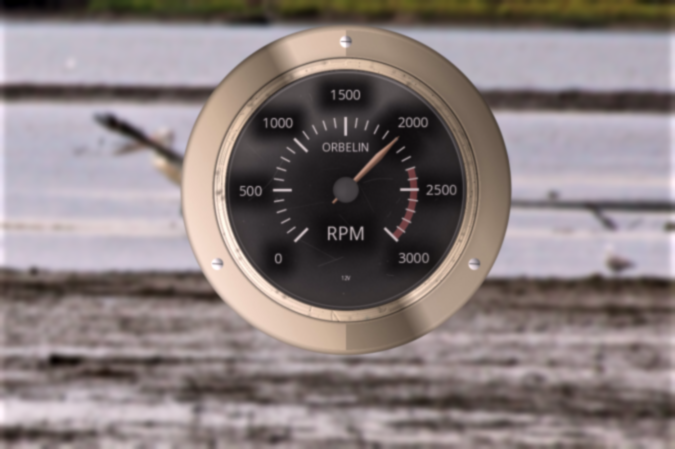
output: 2000 rpm
